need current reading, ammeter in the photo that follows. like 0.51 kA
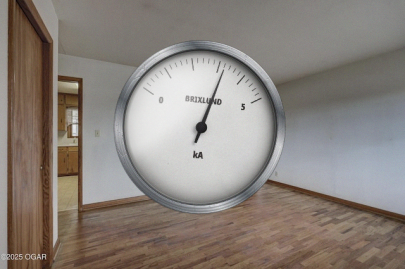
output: 3.2 kA
